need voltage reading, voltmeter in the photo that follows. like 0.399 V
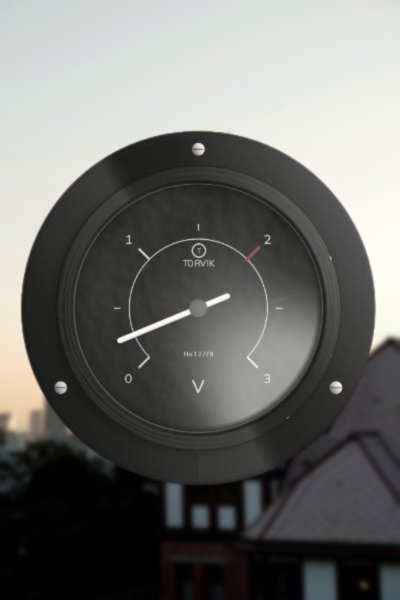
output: 0.25 V
